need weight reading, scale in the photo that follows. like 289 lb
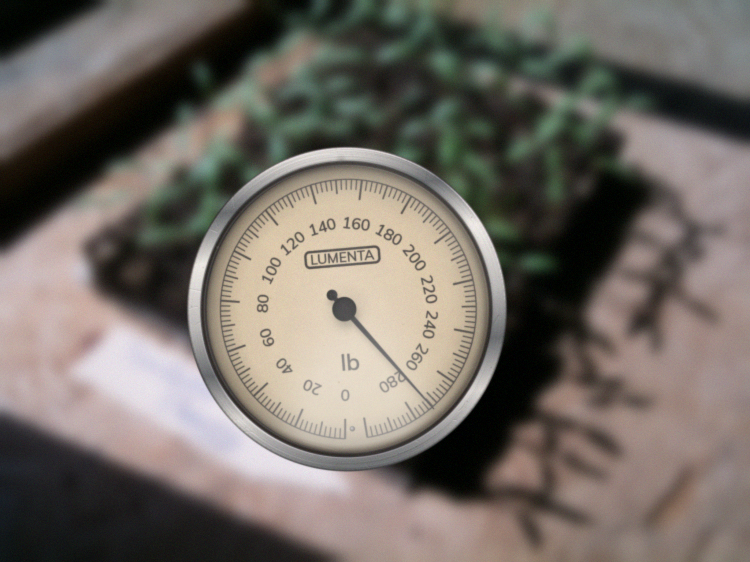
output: 272 lb
